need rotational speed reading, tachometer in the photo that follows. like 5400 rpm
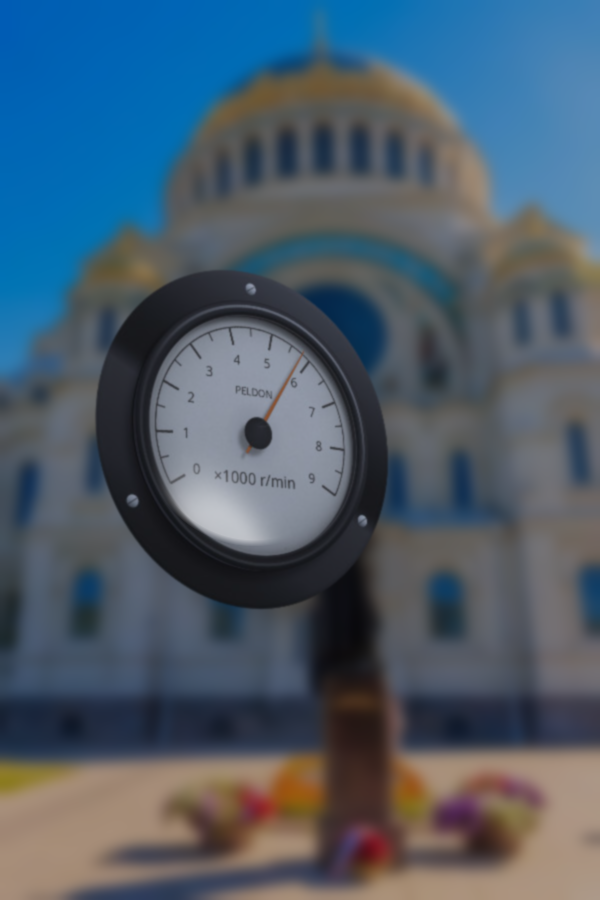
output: 5750 rpm
